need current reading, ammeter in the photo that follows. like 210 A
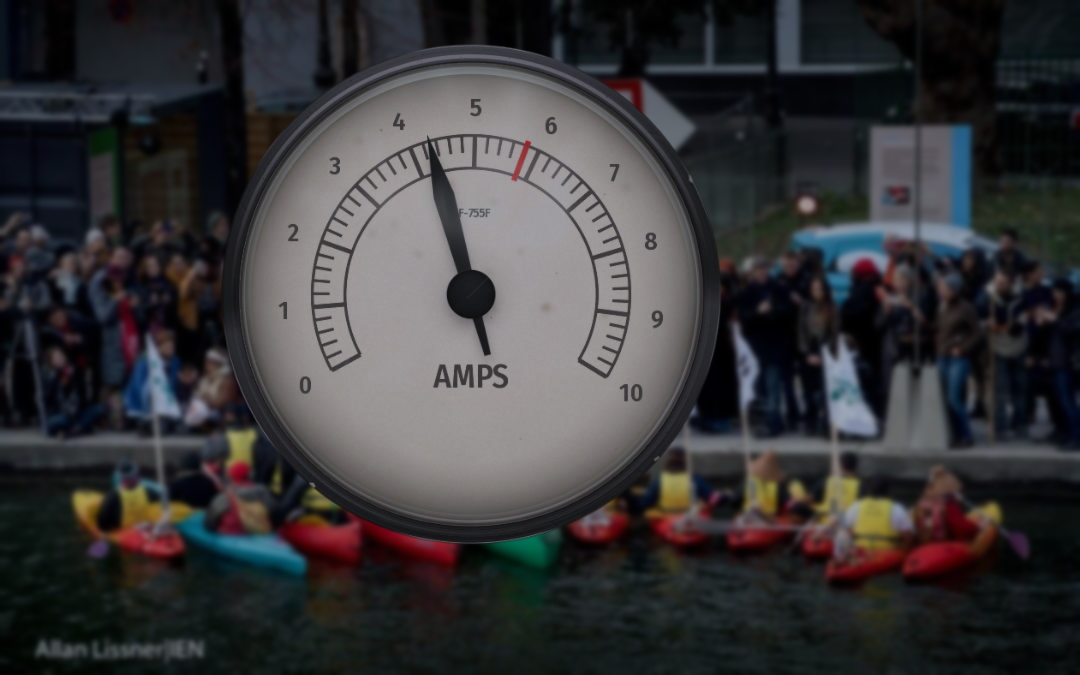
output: 4.3 A
